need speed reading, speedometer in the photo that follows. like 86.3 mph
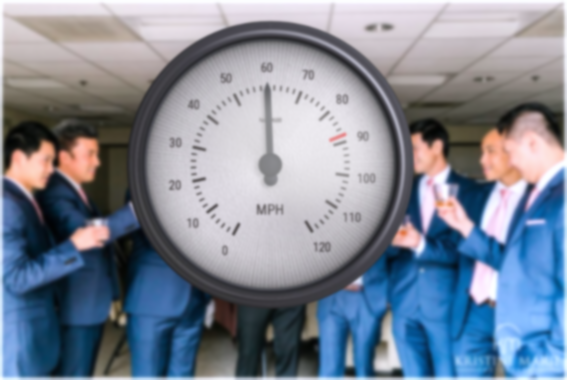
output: 60 mph
